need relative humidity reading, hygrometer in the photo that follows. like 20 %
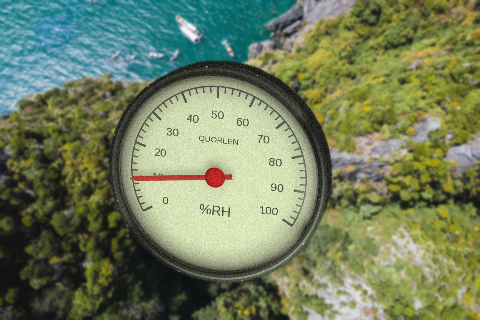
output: 10 %
